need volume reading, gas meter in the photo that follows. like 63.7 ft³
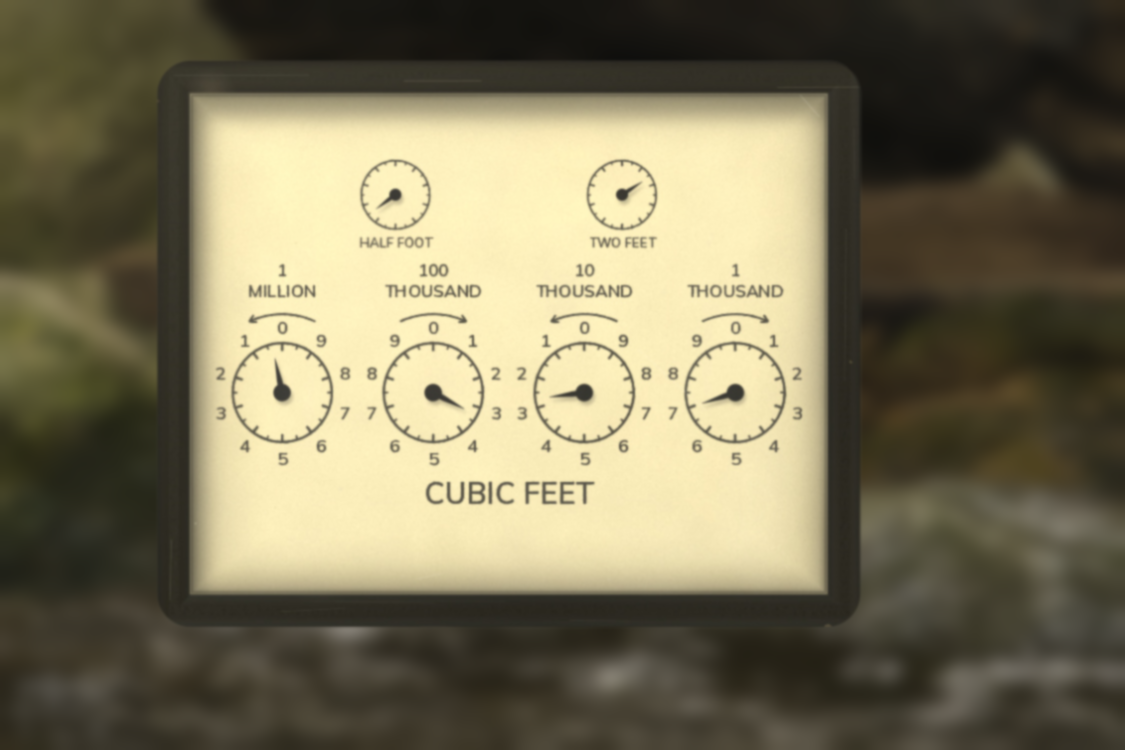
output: 32700 ft³
